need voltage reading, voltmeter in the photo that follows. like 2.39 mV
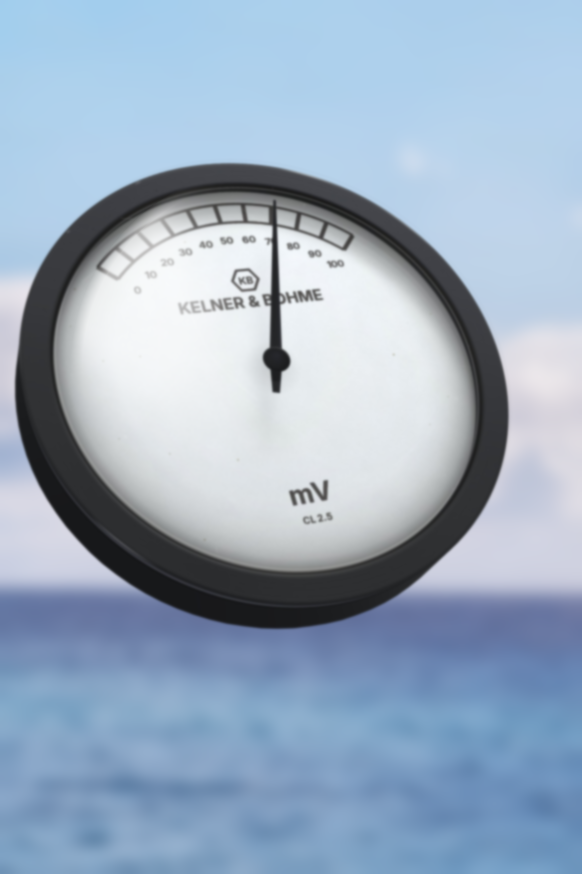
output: 70 mV
